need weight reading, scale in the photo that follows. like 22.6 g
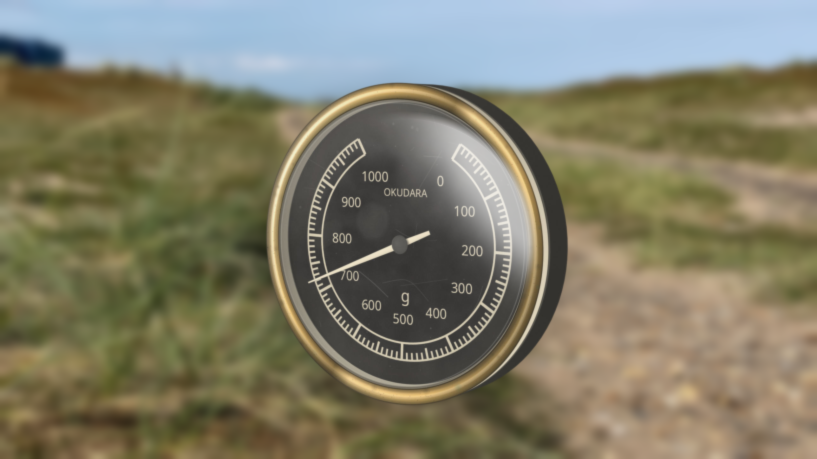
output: 720 g
